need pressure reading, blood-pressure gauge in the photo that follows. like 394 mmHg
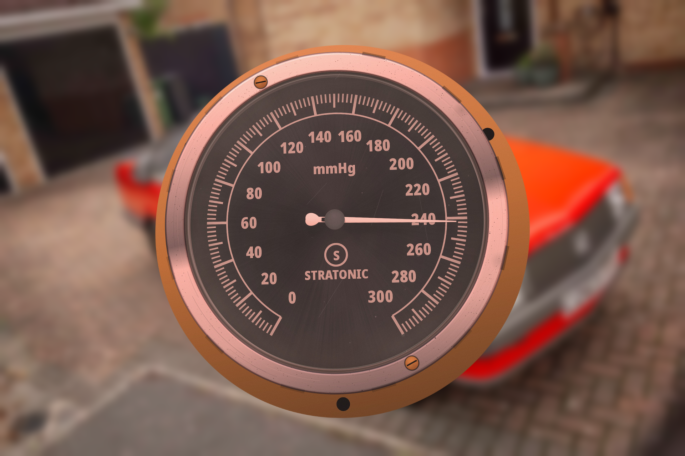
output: 242 mmHg
